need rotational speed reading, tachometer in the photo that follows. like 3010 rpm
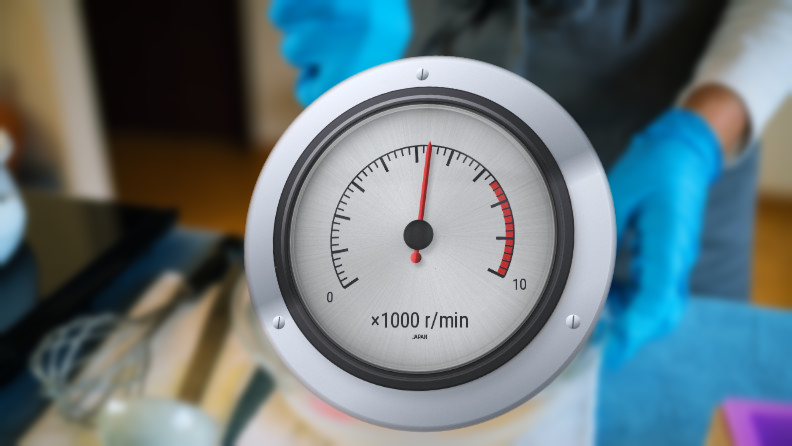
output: 5400 rpm
